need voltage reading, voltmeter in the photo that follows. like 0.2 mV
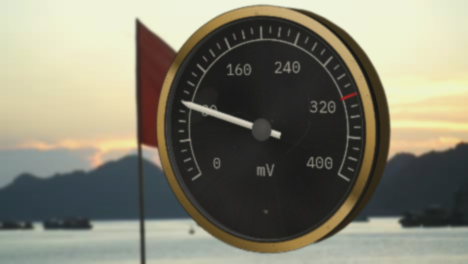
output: 80 mV
